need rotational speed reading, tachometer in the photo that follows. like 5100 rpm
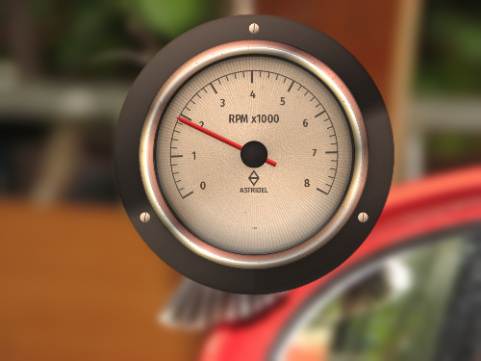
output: 1900 rpm
